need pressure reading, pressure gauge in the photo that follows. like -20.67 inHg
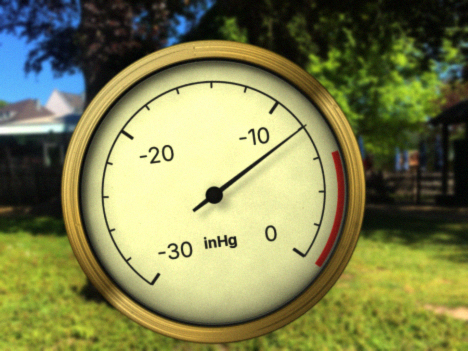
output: -8 inHg
